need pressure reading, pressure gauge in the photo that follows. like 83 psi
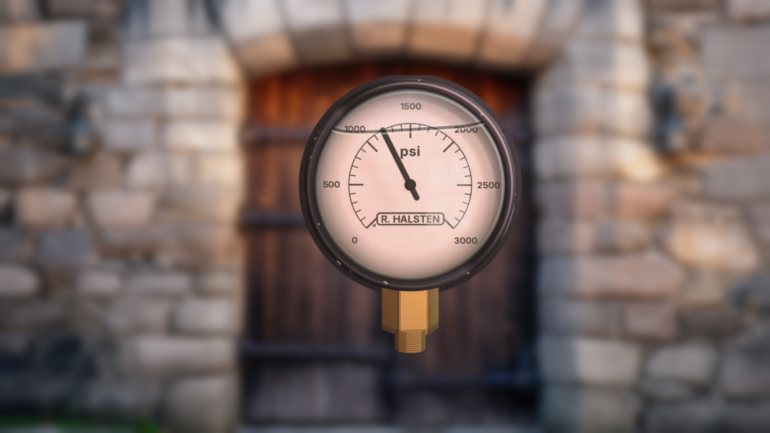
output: 1200 psi
